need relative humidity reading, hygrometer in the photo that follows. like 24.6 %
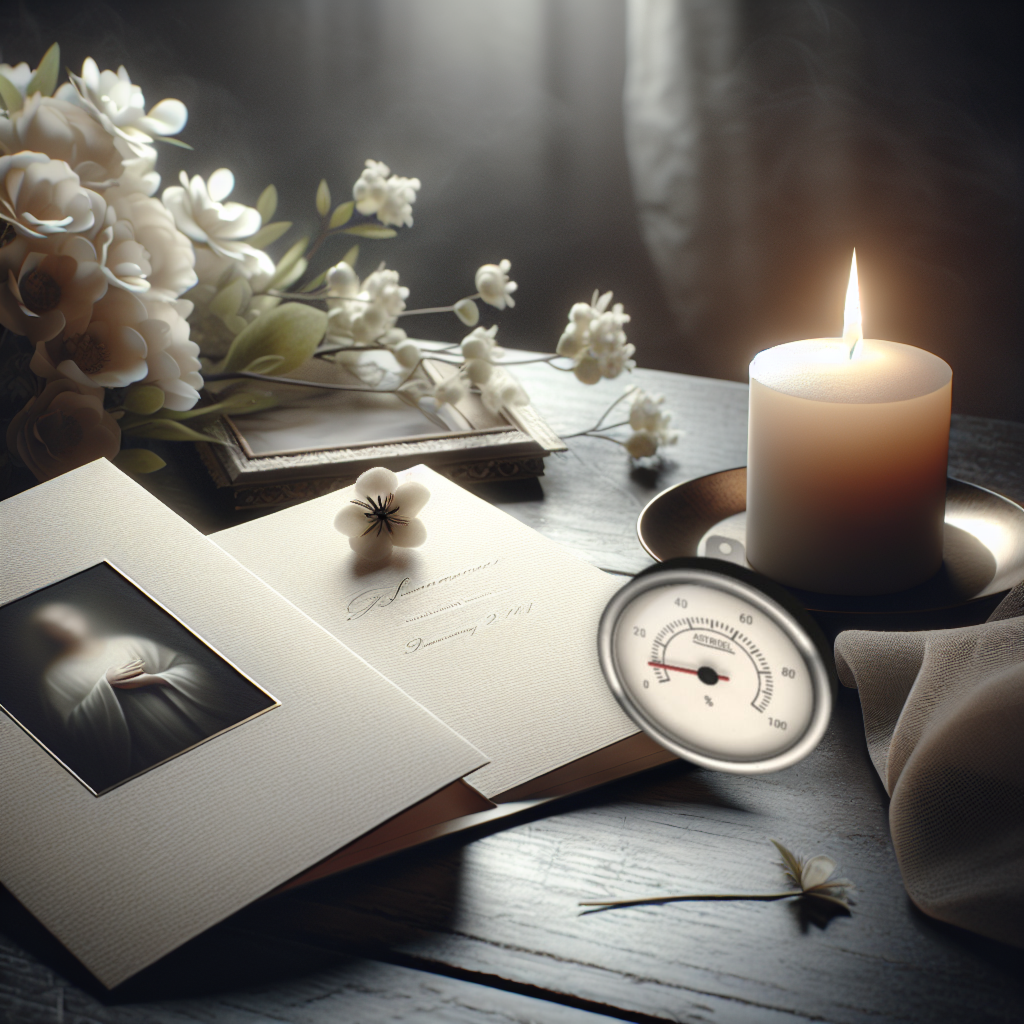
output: 10 %
